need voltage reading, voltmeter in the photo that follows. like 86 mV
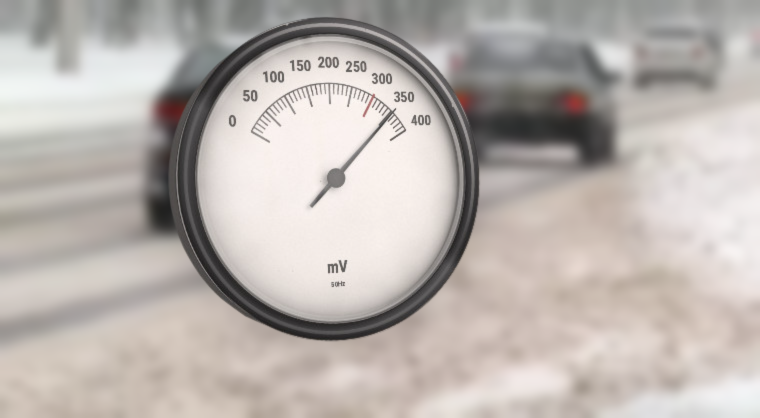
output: 350 mV
